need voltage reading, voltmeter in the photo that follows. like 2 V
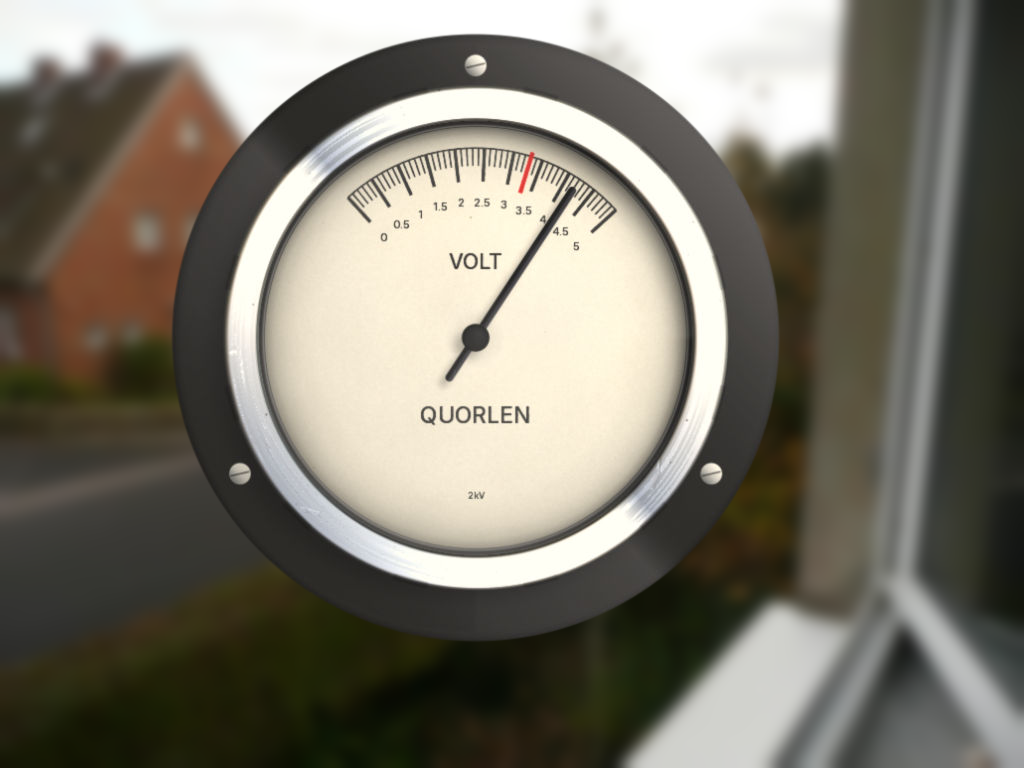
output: 4.2 V
